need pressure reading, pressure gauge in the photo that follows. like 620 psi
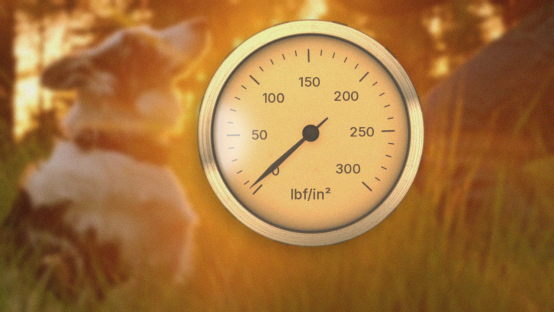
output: 5 psi
